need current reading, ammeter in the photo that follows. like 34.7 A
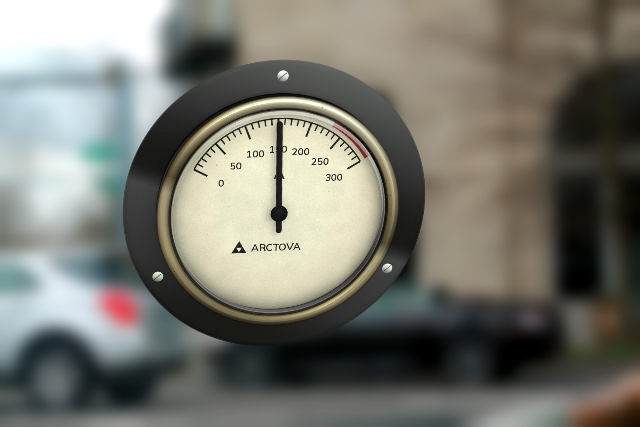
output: 150 A
